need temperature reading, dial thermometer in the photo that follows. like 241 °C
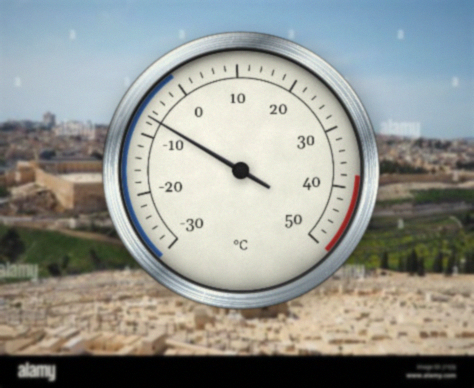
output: -7 °C
